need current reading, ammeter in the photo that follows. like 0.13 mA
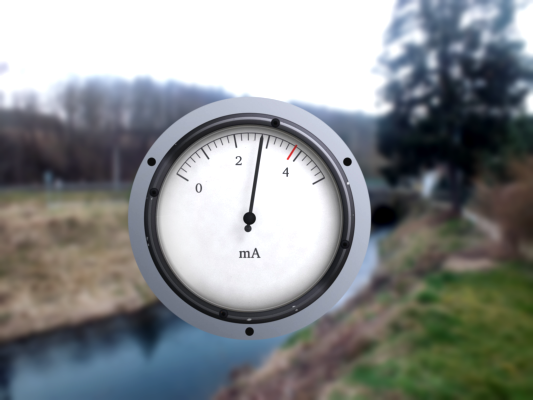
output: 2.8 mA
